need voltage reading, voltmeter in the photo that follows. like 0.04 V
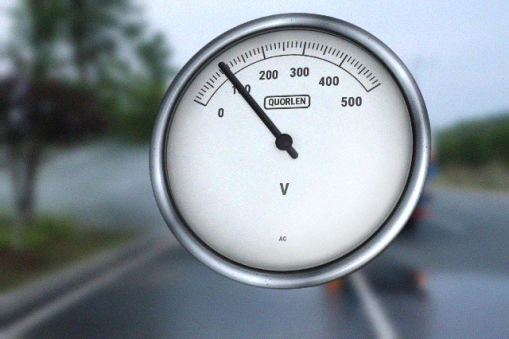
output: 100 V
